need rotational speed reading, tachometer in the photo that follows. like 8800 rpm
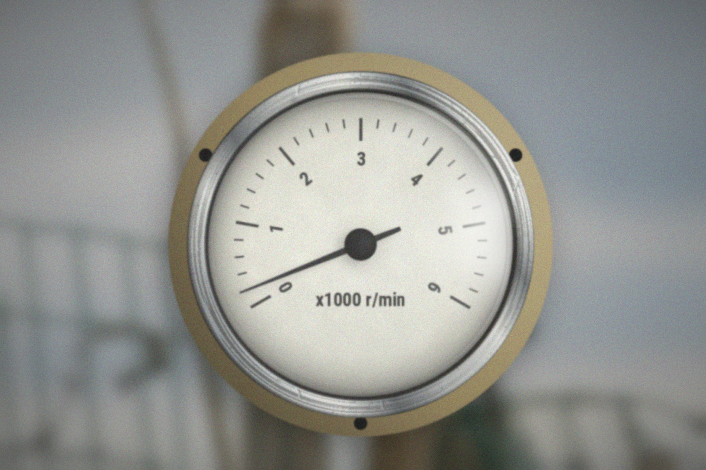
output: 200 rpm
